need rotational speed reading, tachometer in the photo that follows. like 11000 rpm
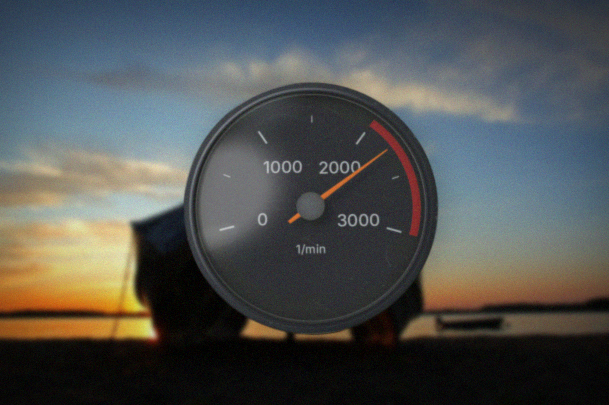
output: 2250 rpm
